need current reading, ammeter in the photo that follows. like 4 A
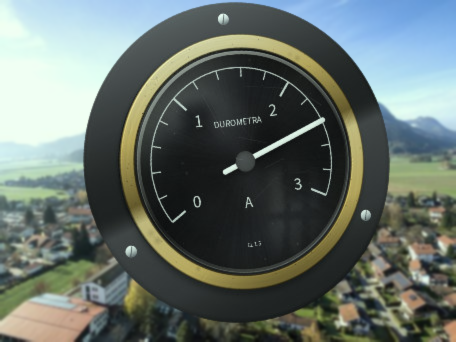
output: 2.4 A
